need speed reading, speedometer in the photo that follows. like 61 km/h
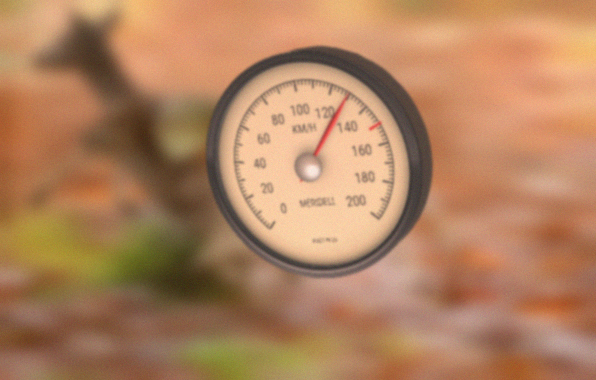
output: 130 km/h
